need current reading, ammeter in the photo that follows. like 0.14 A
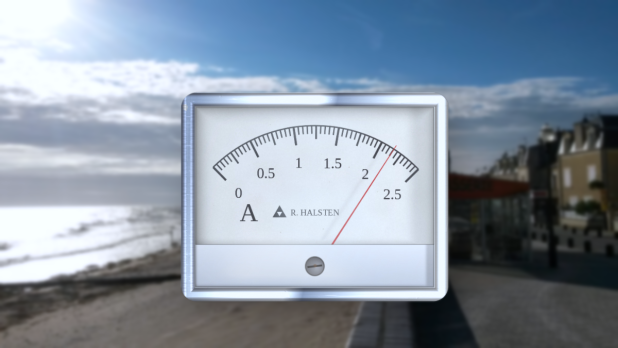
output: 2.15 A
